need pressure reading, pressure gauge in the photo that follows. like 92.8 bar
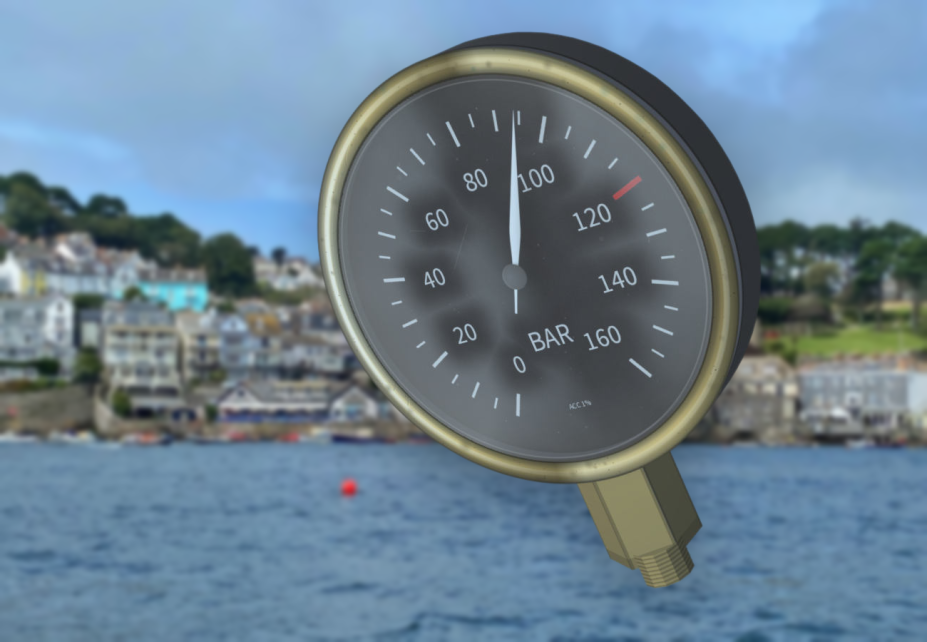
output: 95 bar
